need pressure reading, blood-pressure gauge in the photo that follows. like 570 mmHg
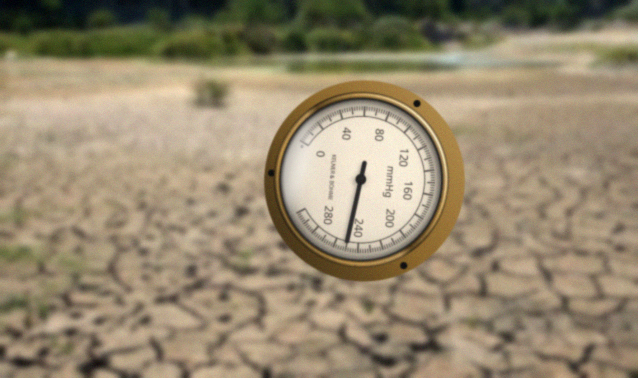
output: 250 mmHg
